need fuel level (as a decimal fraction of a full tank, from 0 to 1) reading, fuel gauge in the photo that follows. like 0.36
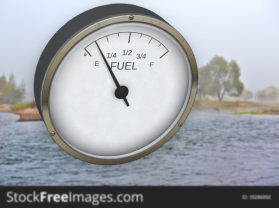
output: 0.125
